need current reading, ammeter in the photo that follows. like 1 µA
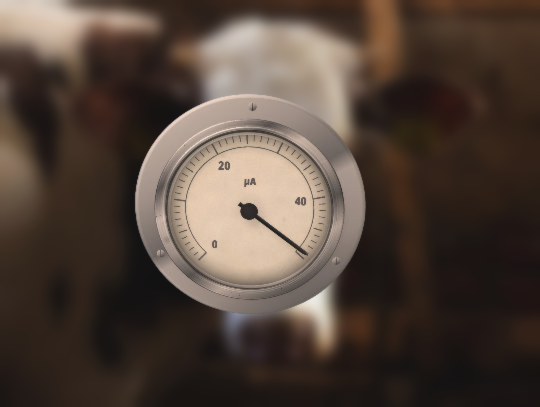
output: 49 µA
